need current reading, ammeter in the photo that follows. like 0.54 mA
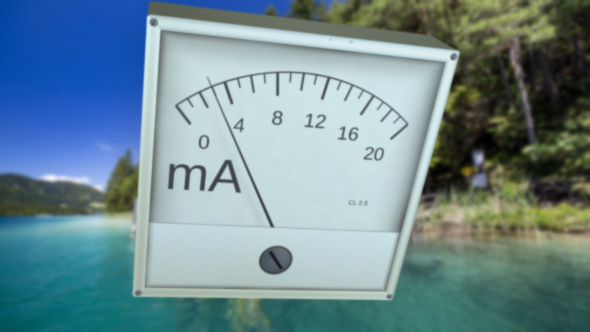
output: 3 mA
